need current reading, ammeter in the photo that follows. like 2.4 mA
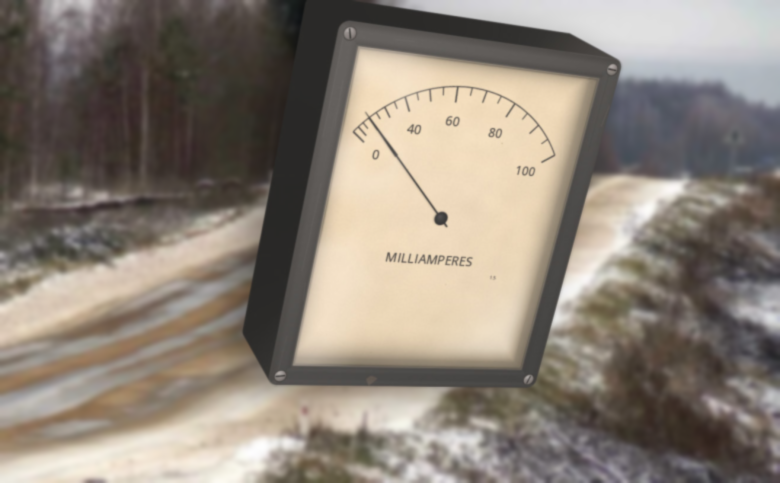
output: 20 mA
